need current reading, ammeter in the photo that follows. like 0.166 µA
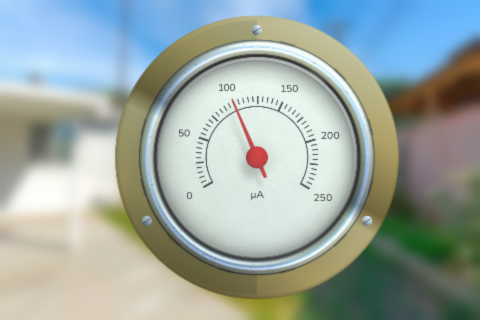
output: 100 µA
